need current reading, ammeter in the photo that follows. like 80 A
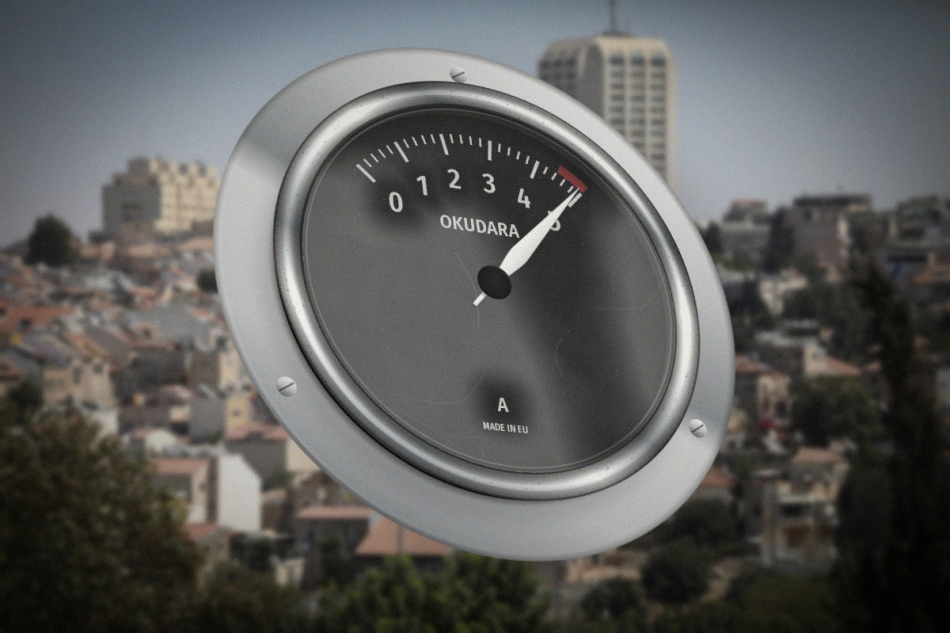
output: 4.9 A
